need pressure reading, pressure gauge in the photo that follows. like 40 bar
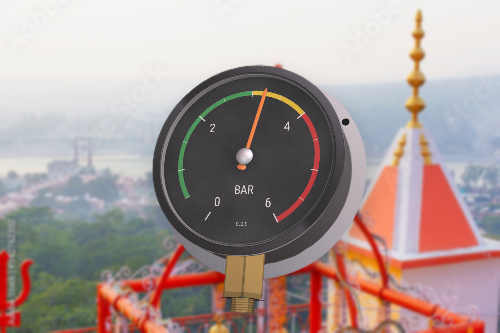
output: 3.25 bar
